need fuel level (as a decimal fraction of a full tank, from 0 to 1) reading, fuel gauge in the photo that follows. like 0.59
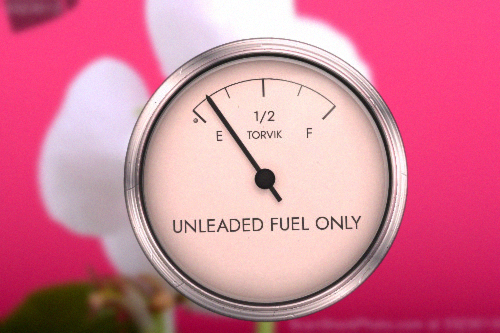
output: 0.125
